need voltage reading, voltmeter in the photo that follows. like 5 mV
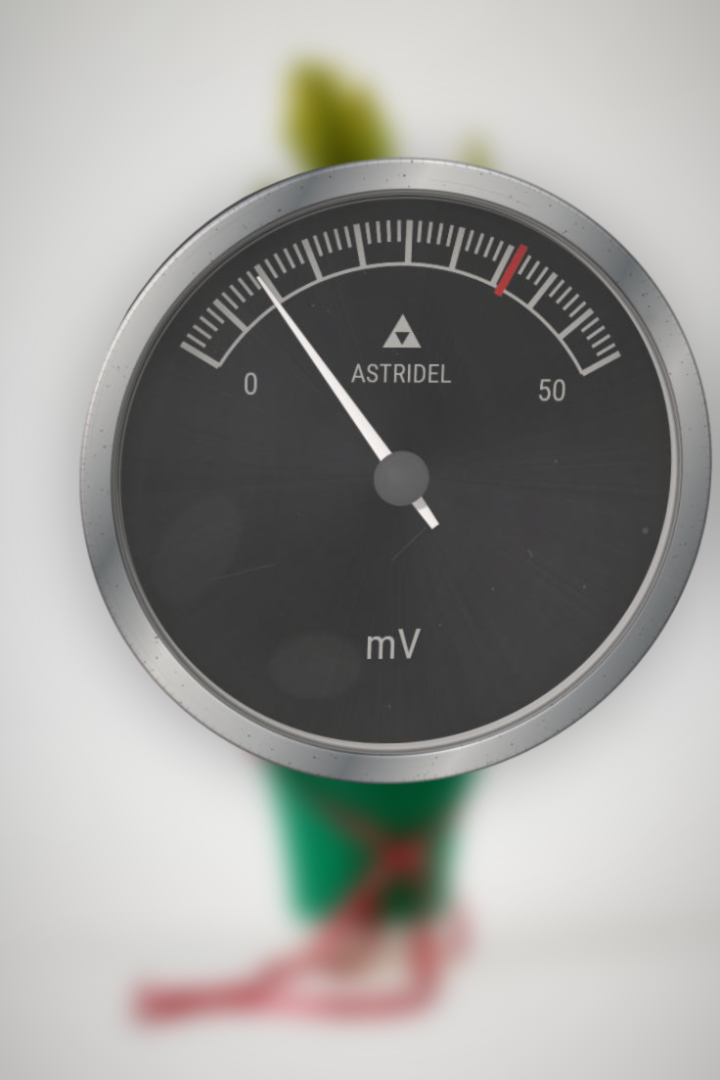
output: 9.5 mV
